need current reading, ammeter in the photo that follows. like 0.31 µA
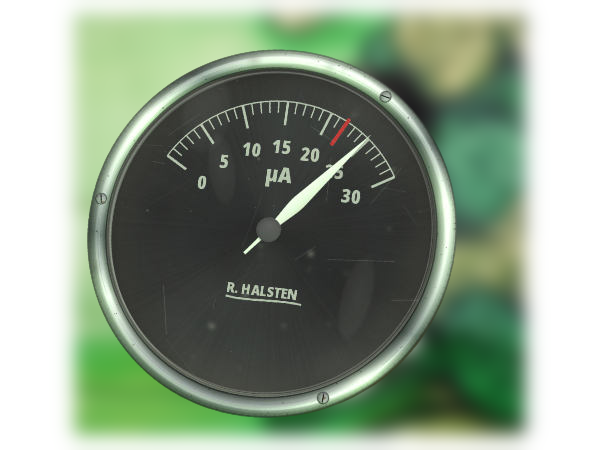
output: 25 µA
